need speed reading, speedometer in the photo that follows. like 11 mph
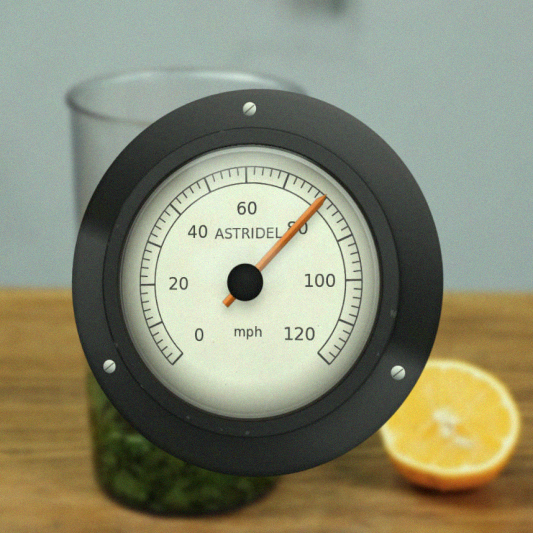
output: 80 mph
